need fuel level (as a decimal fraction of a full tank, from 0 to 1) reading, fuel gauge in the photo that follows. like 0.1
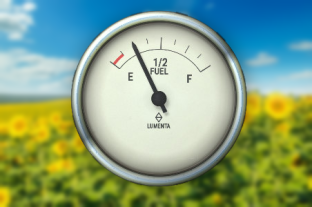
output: 0.25
